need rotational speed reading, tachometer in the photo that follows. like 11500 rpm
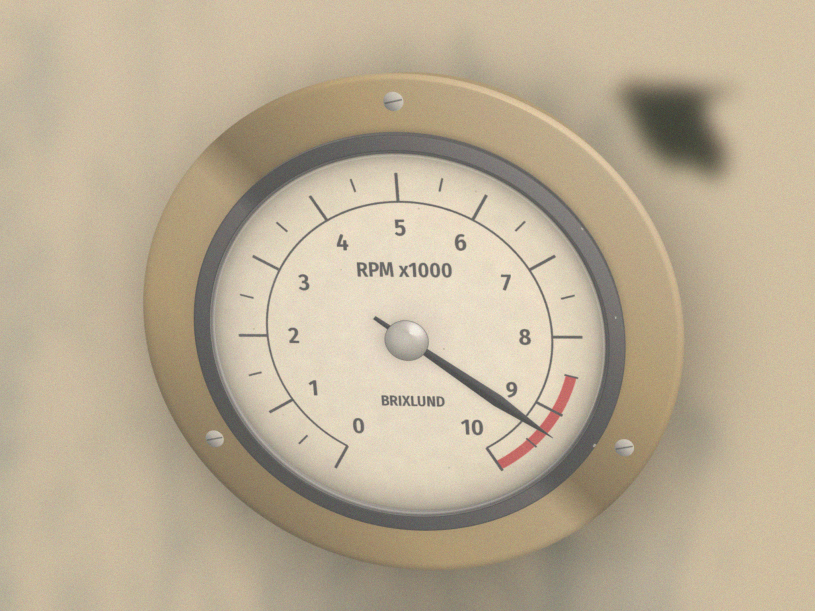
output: 9250 rpm
